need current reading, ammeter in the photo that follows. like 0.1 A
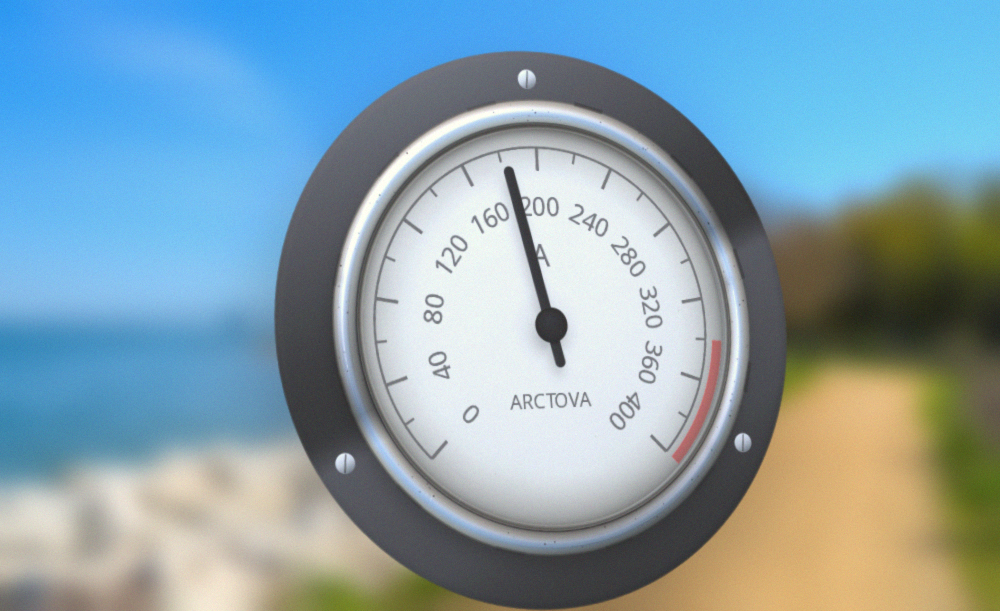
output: 180 A
